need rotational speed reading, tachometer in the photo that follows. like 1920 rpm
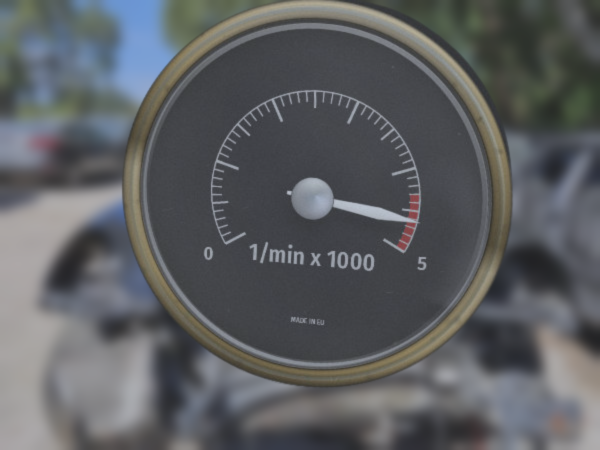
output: 4600 rpm
